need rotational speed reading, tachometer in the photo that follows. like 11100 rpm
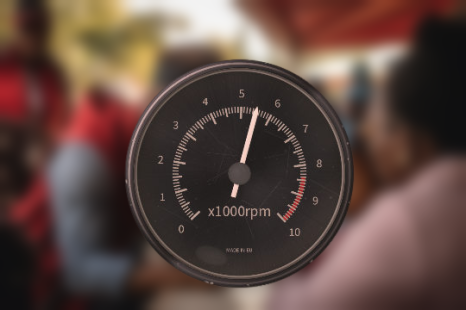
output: 5500 rpm
